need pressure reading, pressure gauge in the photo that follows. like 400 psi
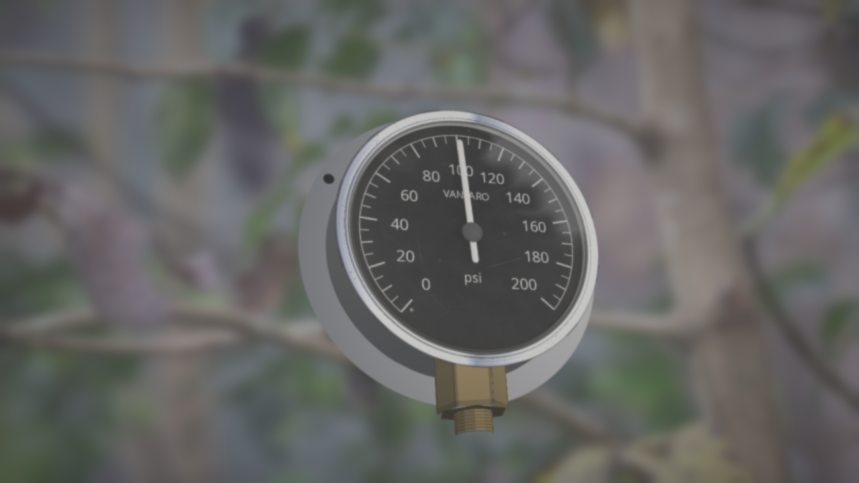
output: 100 psi
